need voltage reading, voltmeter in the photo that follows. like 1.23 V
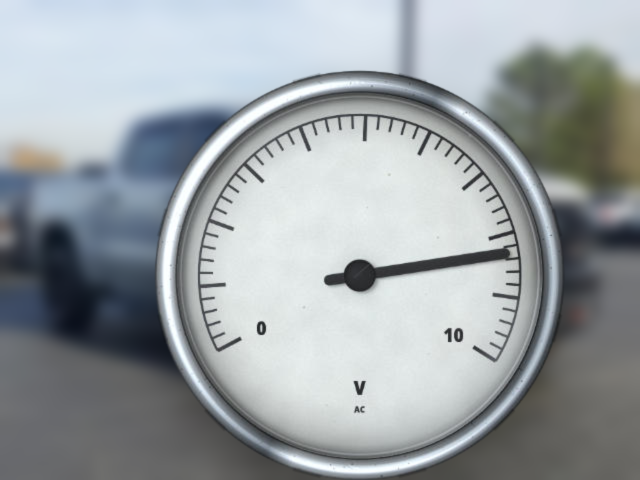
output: 8.3 V
